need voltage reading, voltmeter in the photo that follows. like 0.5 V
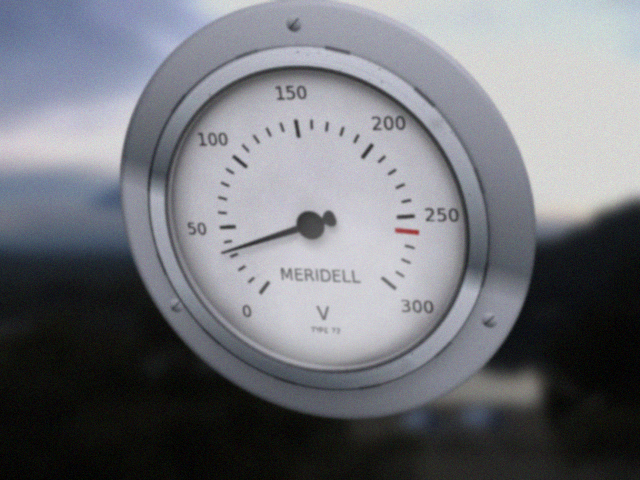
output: 35 V
